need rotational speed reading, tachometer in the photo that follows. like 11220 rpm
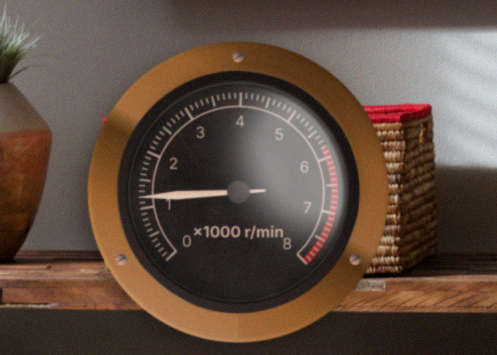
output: 1200 rpm
